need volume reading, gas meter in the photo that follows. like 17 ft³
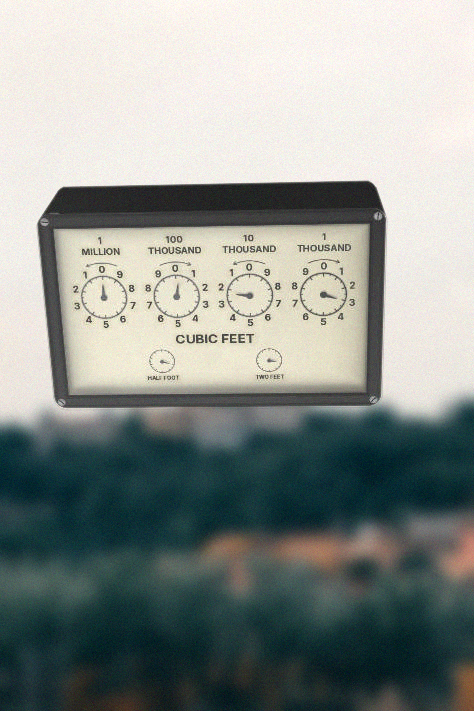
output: 2300 ft³
